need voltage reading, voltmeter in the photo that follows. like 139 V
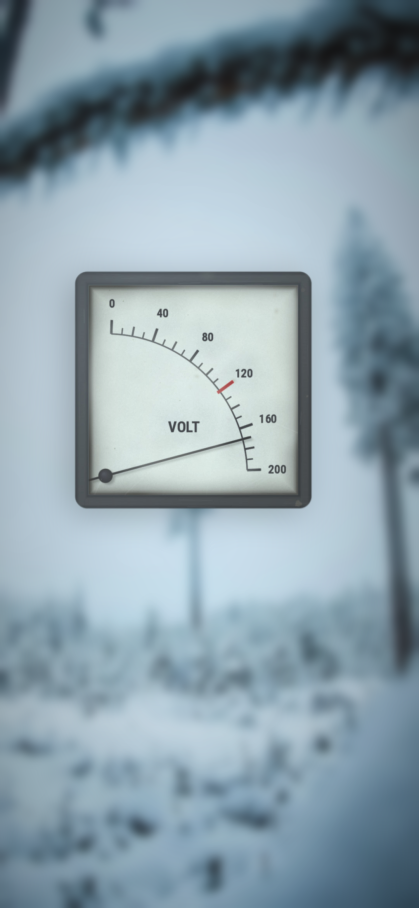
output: 170 V
